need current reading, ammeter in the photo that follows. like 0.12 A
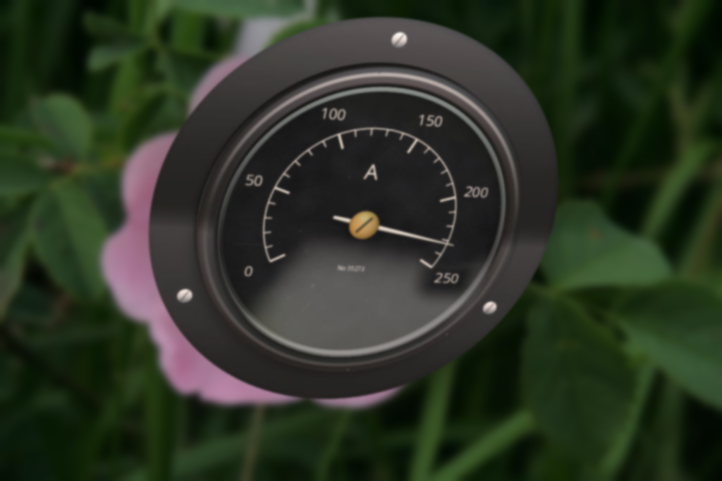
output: 230 A
